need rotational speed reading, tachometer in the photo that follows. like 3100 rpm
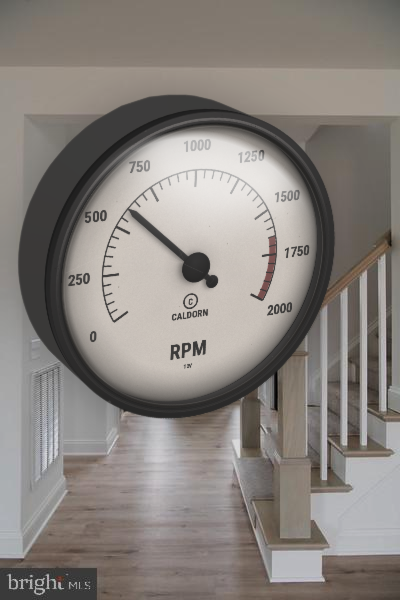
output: 600 rpm
